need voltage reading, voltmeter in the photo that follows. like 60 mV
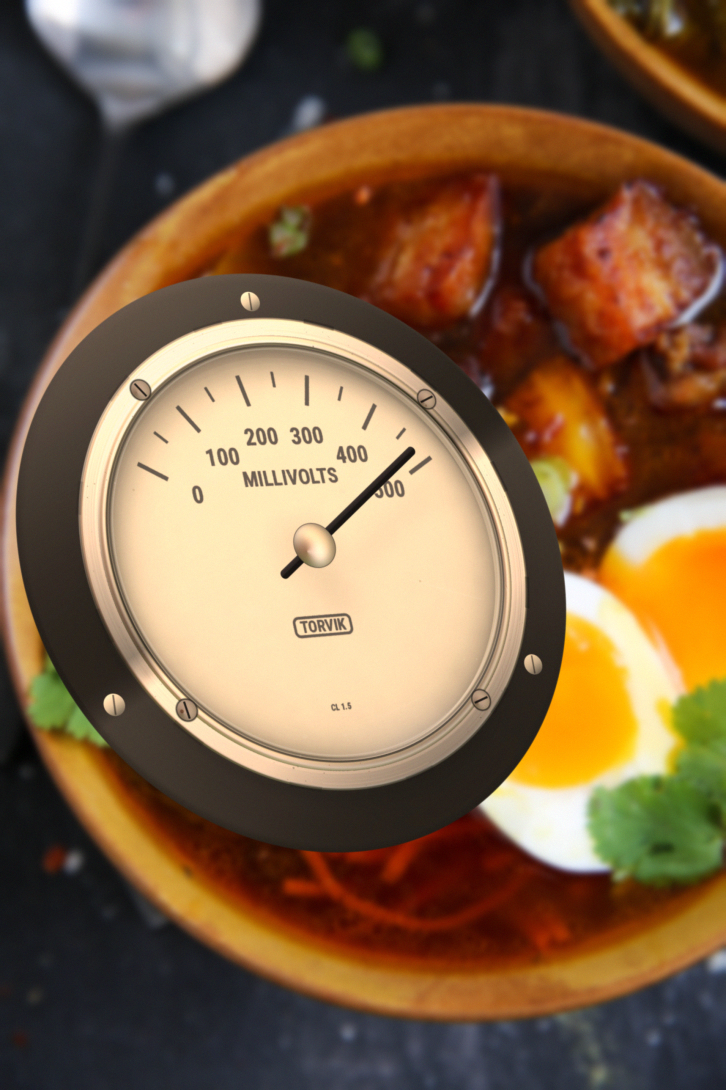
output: 475 mV
